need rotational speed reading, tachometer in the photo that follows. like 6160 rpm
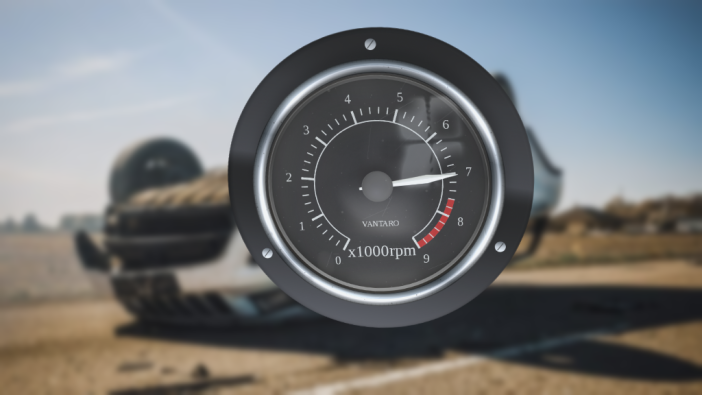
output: 7000 rpm
